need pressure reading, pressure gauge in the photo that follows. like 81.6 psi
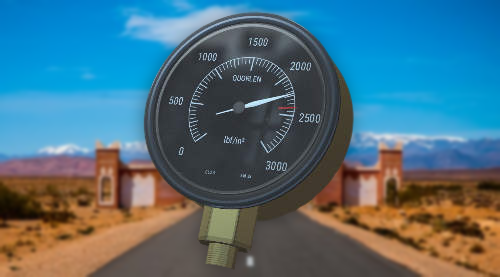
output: 2250 psi
